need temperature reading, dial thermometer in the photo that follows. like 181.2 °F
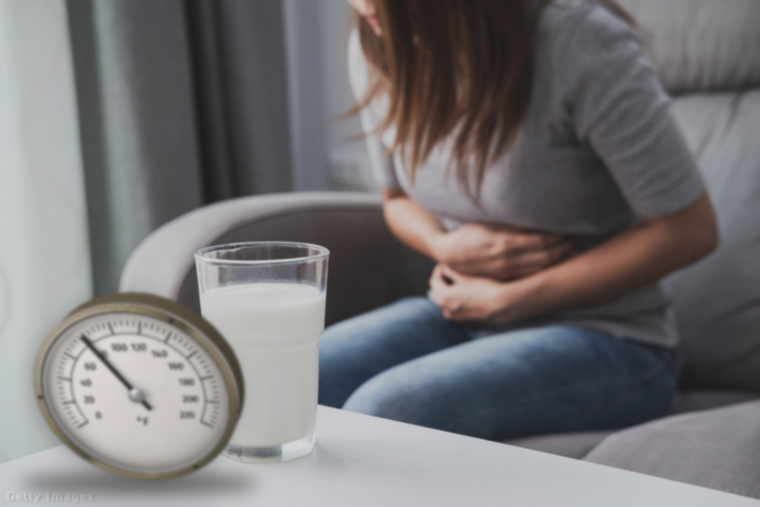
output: 80 °F
